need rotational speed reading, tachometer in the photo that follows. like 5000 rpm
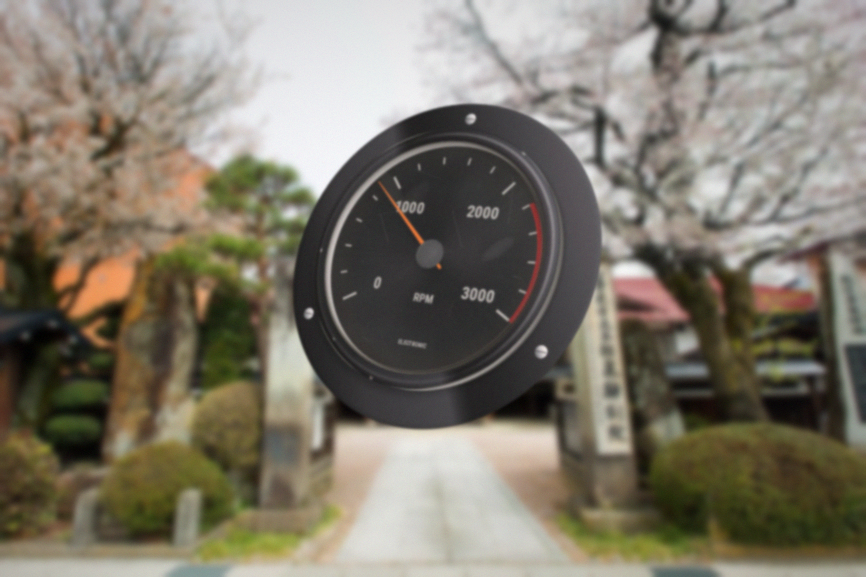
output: 900 rpm
